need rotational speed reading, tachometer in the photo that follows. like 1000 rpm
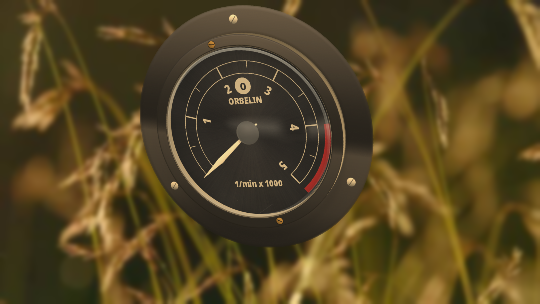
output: 0 rpm
